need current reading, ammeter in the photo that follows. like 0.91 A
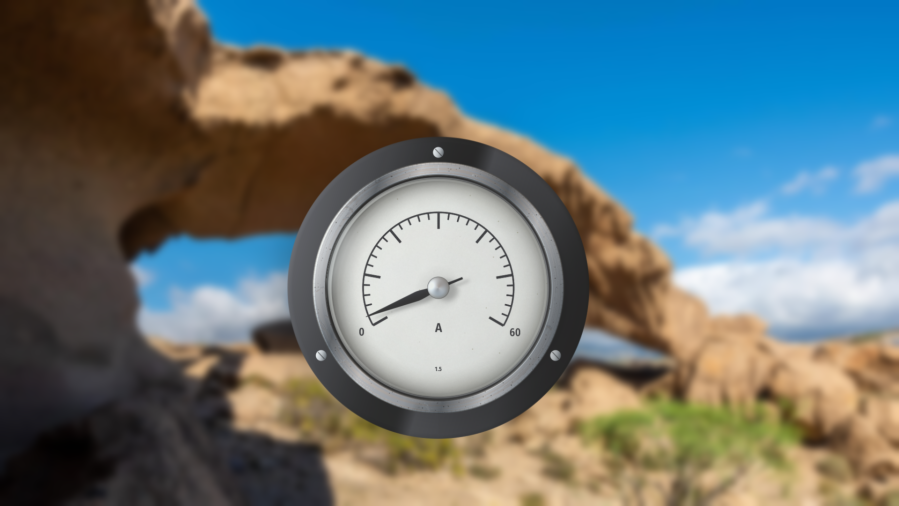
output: 2 A
